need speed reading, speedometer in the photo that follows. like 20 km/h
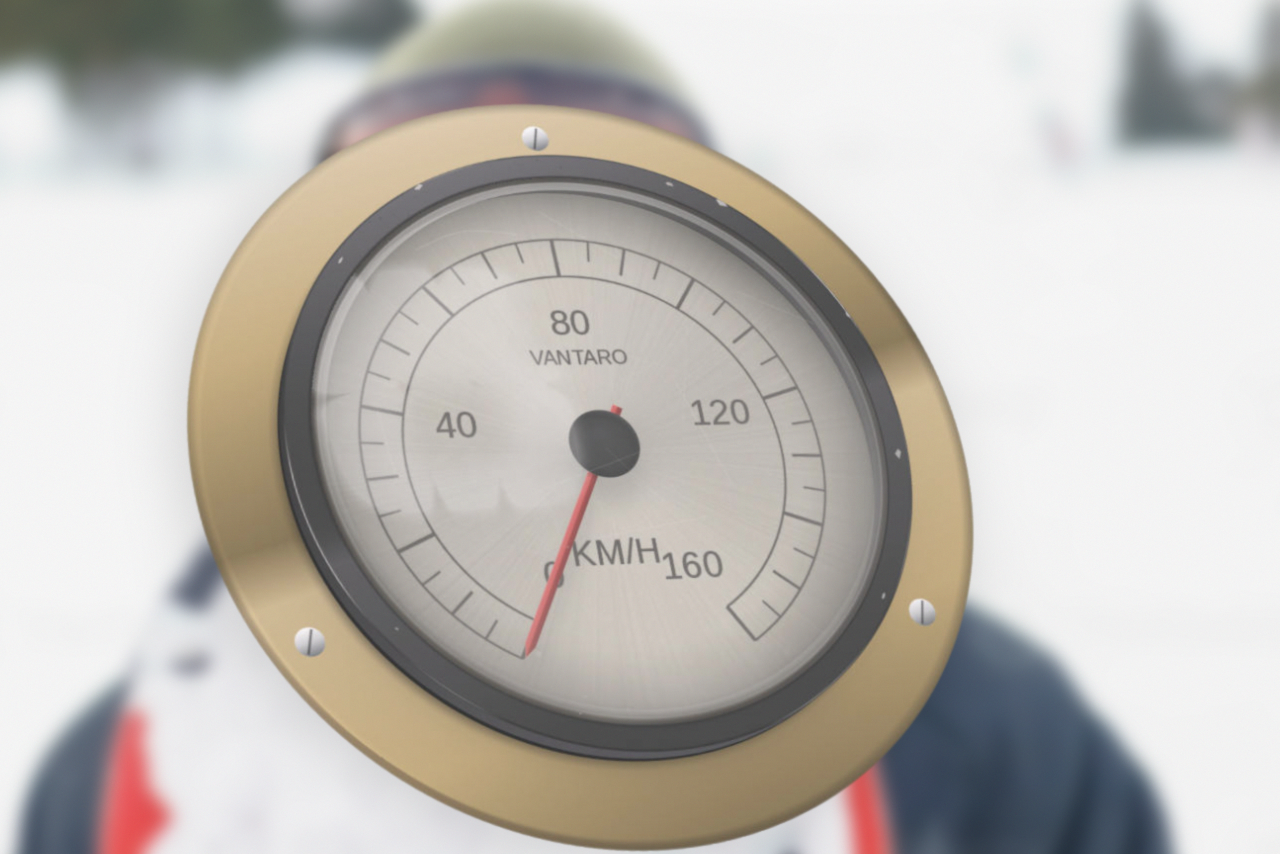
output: 0 km/h
